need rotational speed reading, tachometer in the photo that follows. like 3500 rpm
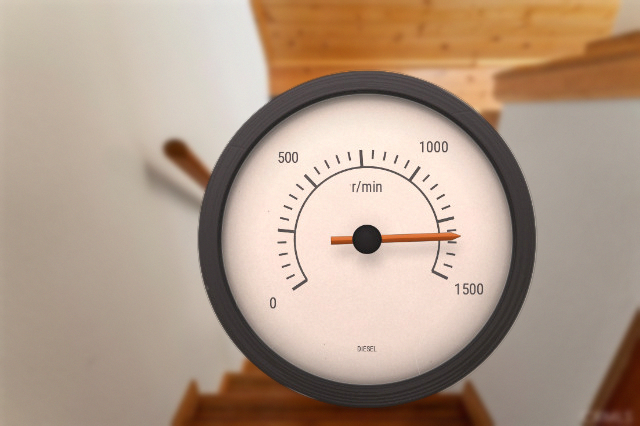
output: 1325 rpm
